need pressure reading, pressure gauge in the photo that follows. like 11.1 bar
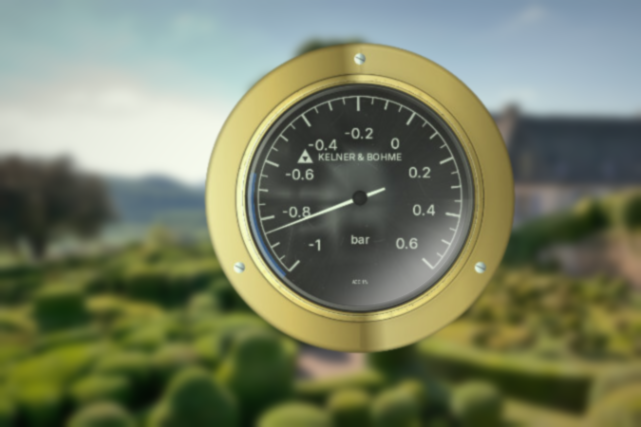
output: -0.85 bar
